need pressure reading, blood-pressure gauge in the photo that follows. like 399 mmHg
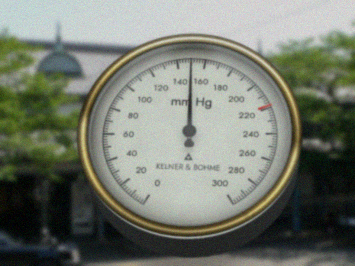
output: 150 mmHg
